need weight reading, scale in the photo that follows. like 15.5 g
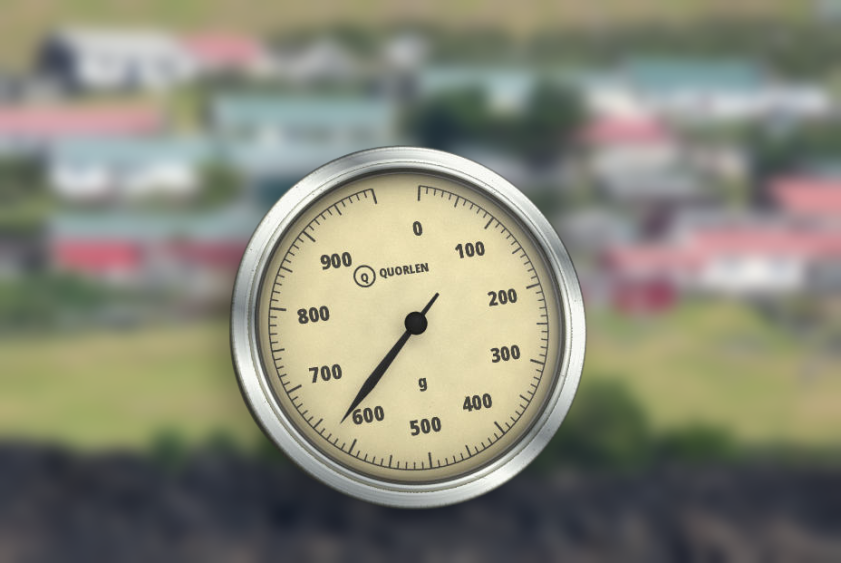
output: 630 g
